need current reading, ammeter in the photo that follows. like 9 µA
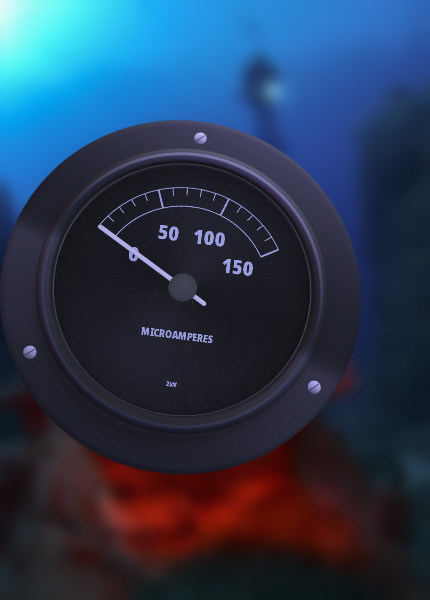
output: 0 µA
